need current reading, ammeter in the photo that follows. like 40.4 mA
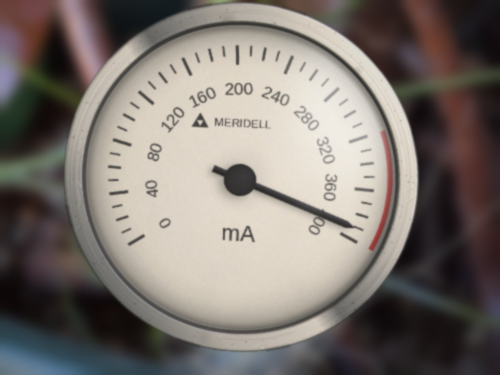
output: 390 mA
